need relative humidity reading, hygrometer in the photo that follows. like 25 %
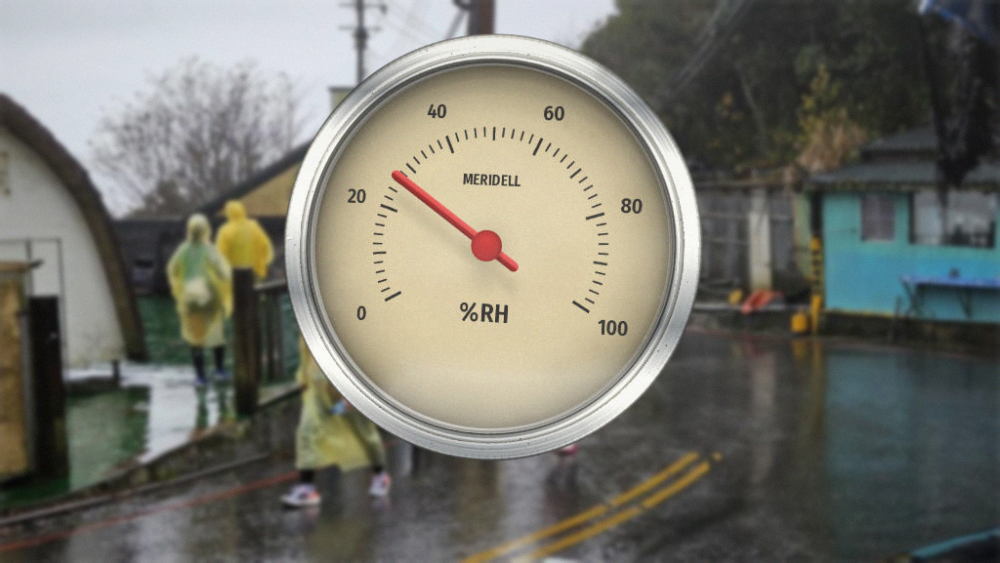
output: 27 %
